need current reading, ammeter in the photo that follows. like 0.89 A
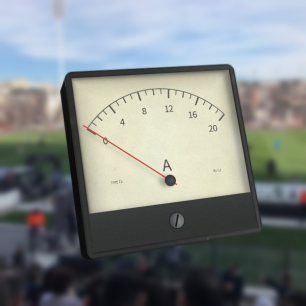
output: 0 A
